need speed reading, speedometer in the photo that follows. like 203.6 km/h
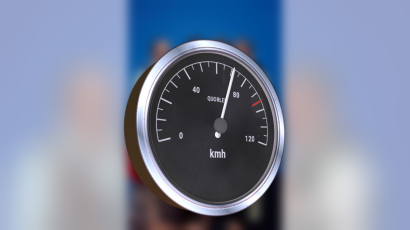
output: 70 km/h
